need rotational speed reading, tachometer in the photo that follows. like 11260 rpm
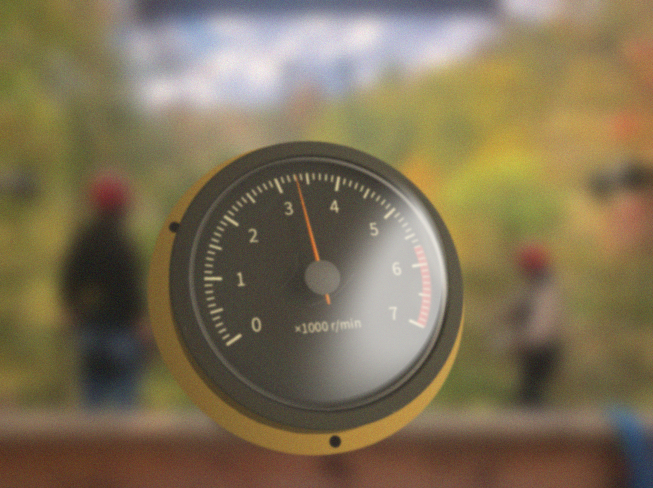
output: 3300 rpm
